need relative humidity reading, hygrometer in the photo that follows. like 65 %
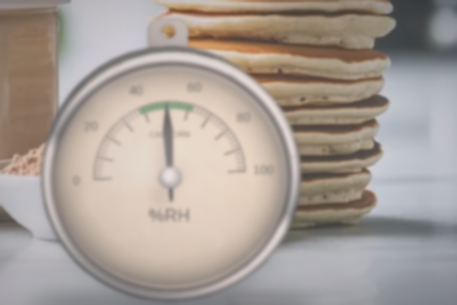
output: 50 %
